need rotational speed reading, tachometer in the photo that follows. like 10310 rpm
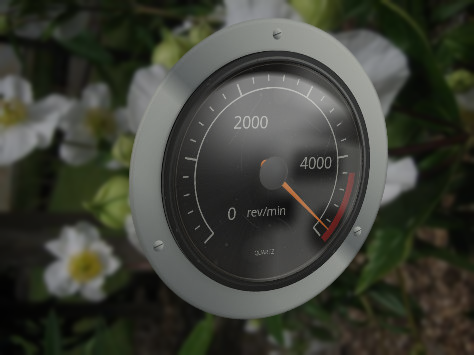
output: 4900 rpm
